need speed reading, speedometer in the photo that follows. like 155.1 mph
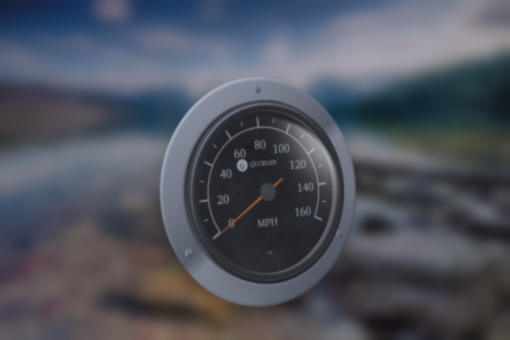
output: 0 mph
